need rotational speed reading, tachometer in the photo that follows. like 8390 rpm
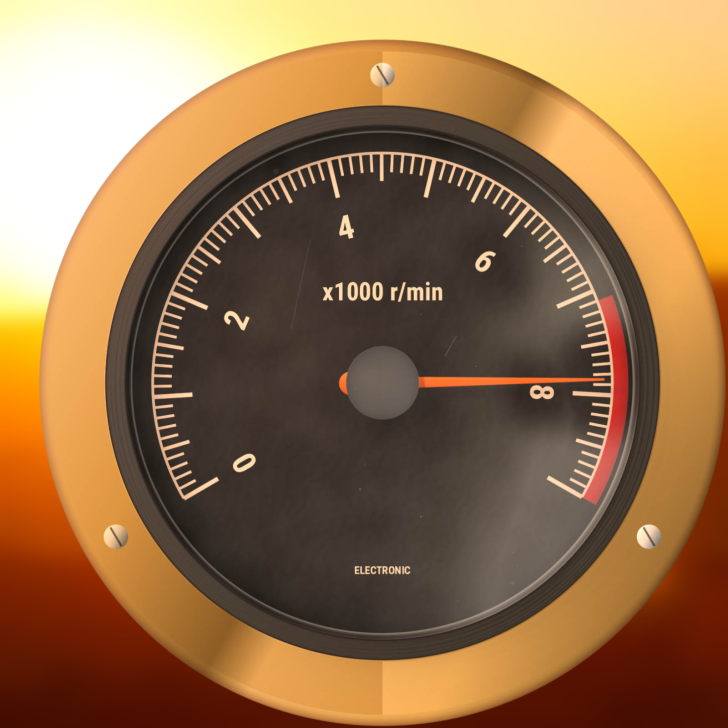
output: 7850 rpm
